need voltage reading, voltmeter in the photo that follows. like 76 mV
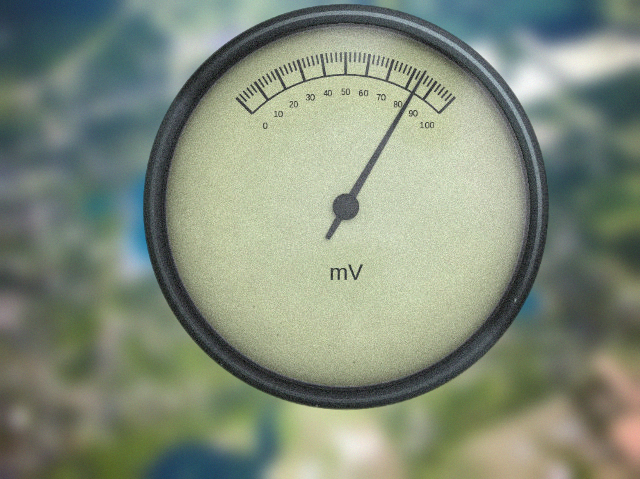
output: 84 mV
